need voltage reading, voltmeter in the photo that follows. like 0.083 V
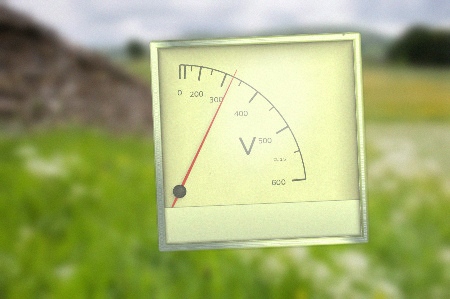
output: 325 V
